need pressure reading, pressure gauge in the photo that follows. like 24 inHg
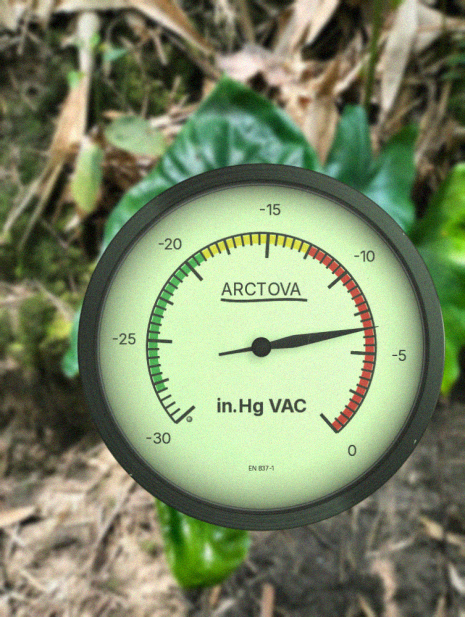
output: -6.5 inHg
